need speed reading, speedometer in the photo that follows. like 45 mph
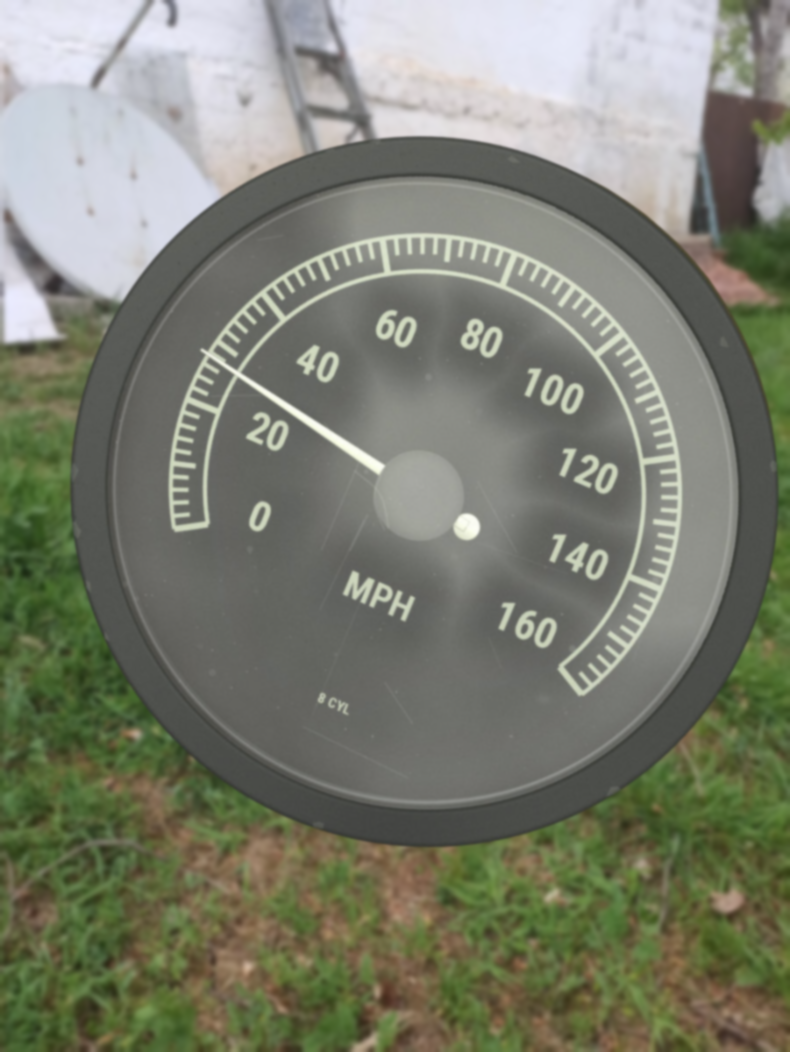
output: 28 mph
